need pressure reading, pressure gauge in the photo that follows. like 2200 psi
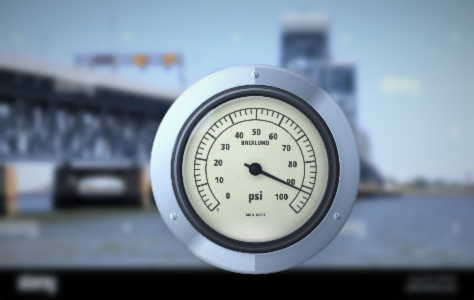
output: 92 psi
